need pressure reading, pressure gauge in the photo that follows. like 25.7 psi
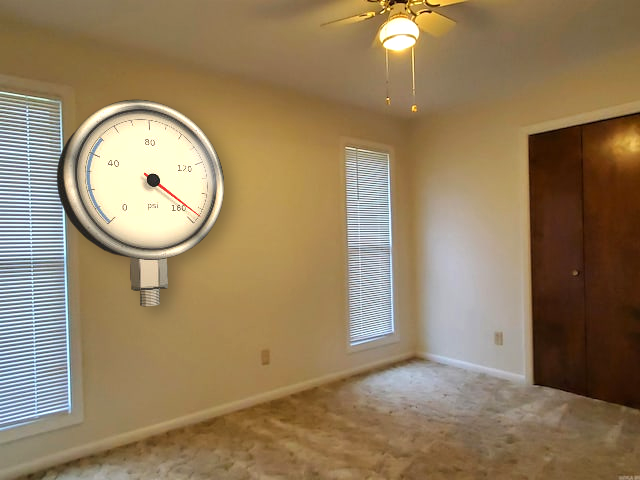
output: 155 psi
